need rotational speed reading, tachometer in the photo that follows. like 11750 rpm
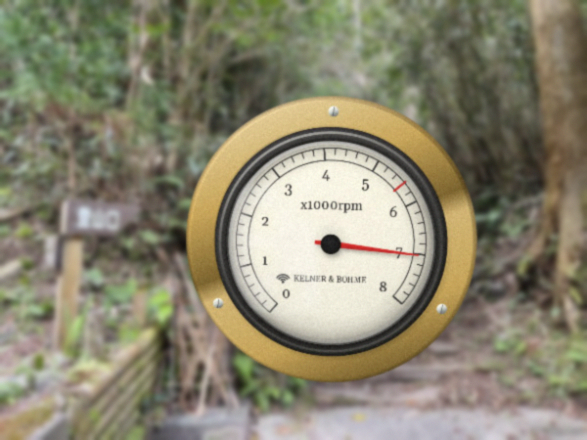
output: 7000 rpm
